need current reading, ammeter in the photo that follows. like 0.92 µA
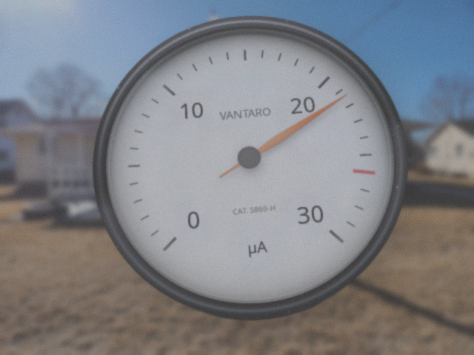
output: 21.5 µA
